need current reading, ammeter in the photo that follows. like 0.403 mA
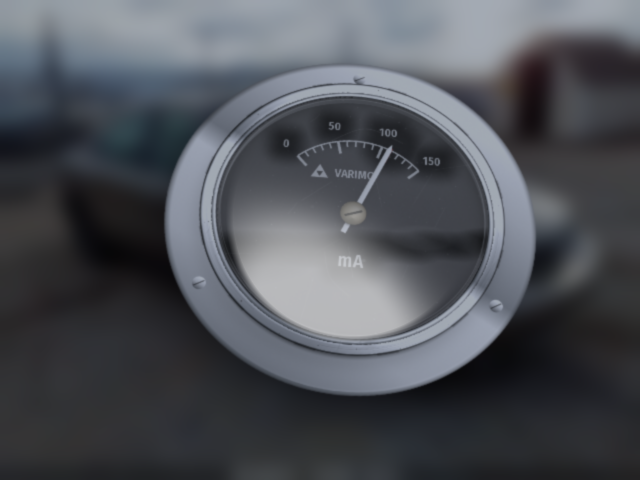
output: 110 mA
